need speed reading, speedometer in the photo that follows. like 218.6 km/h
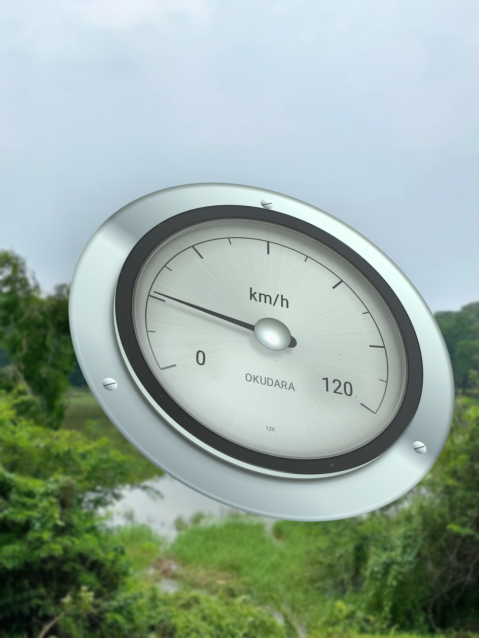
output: 20 km/h
